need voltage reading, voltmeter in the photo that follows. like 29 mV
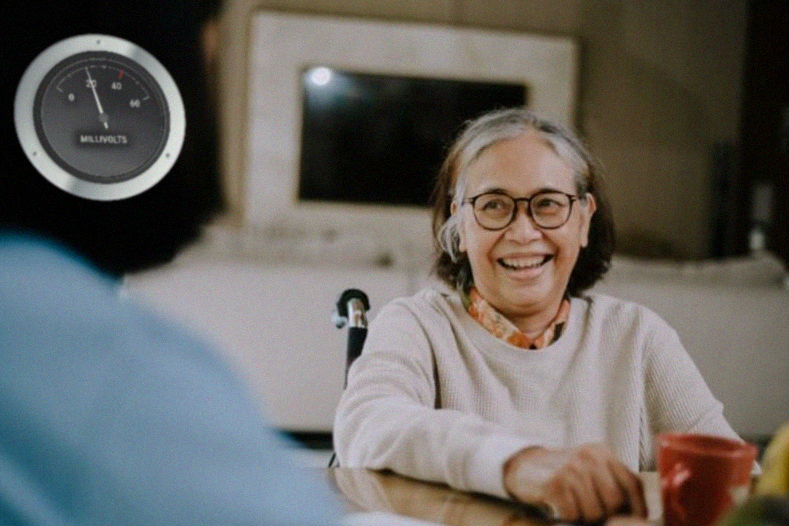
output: 20 mV
